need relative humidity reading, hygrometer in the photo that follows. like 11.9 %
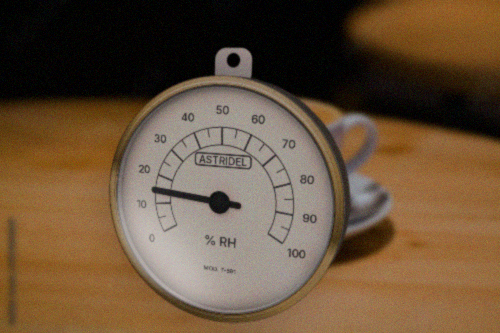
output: 15 %
